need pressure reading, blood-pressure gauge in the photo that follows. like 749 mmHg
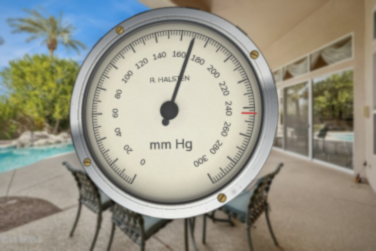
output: 170 mmHg
